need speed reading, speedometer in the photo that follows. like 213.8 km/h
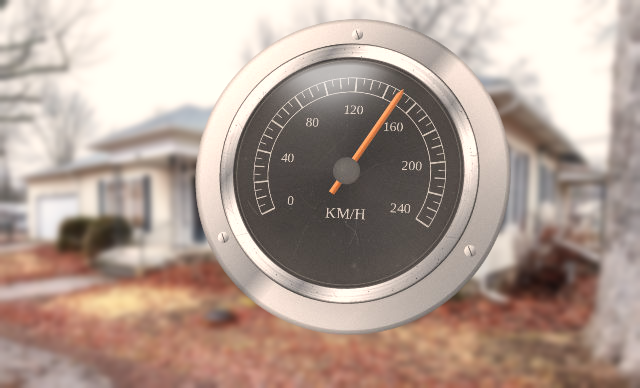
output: 150 km/h
